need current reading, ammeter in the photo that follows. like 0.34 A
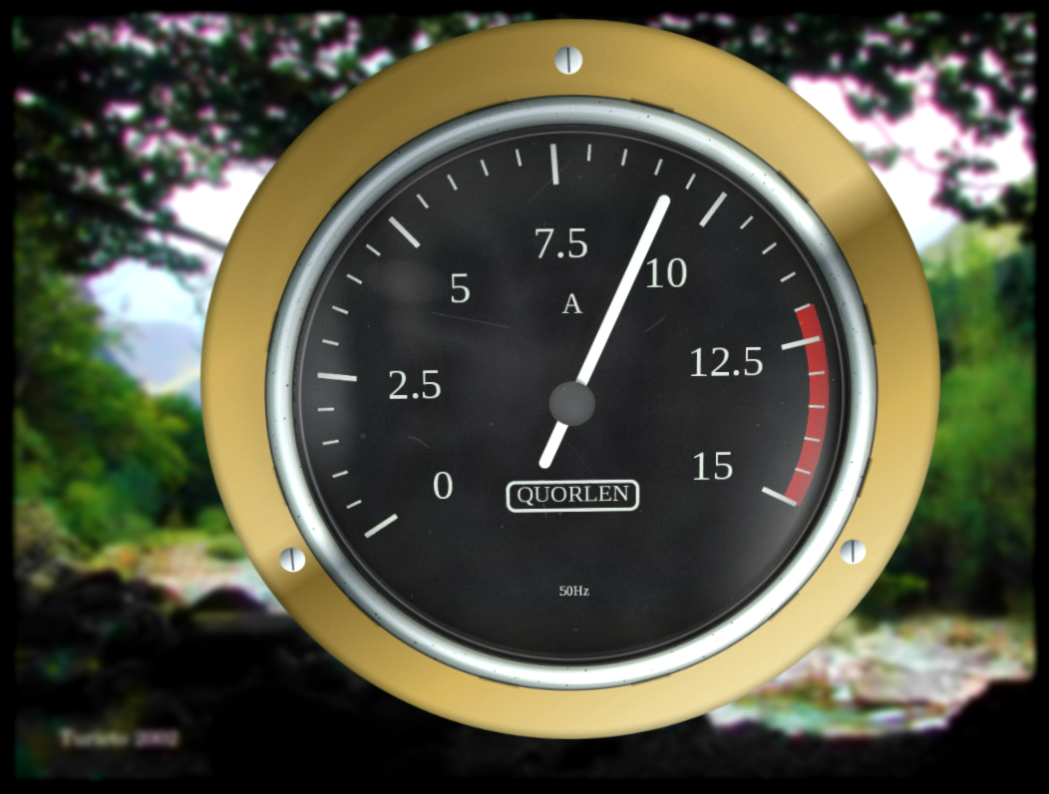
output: 9.25 A
